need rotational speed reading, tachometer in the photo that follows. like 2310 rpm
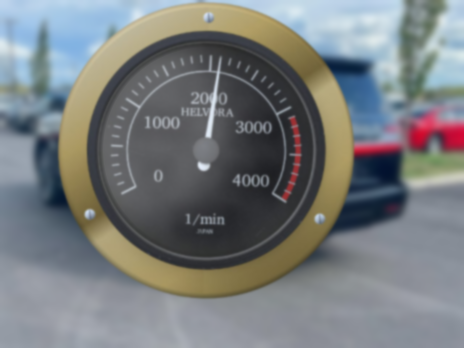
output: 2100 rpm
